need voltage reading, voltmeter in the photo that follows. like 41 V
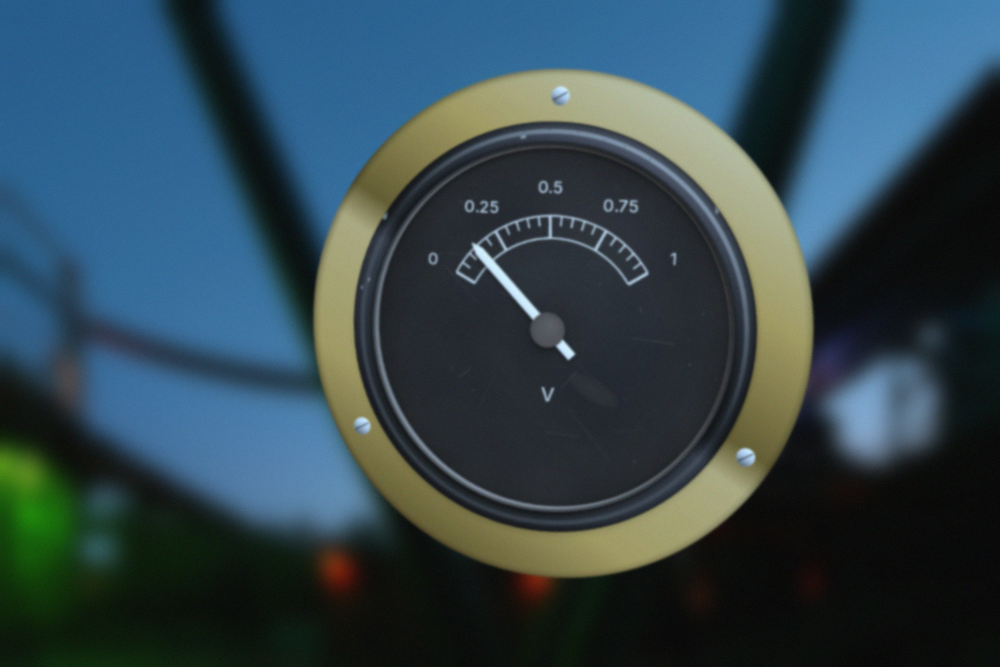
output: 0.15 V
